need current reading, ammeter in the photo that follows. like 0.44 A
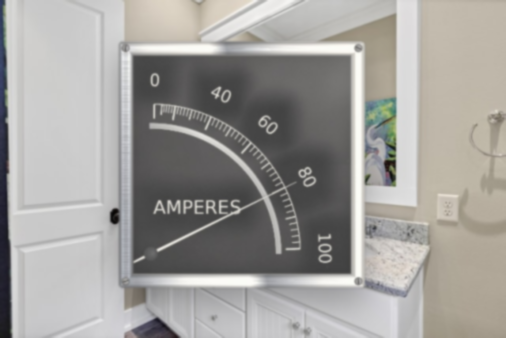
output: 80 A
